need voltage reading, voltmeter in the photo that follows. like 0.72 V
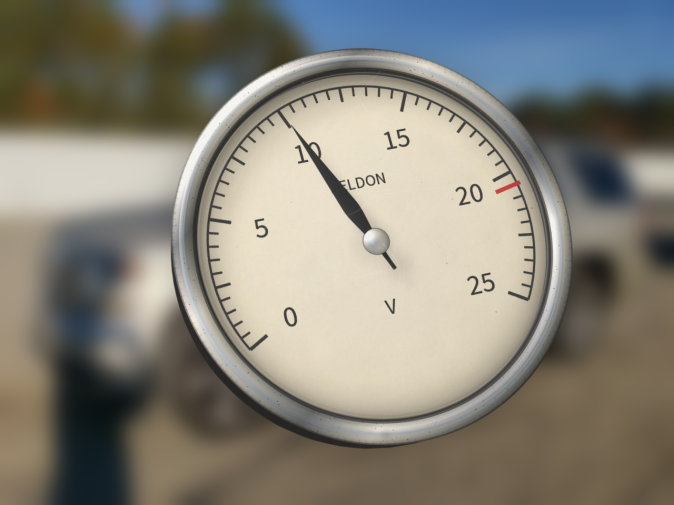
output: 10 V
